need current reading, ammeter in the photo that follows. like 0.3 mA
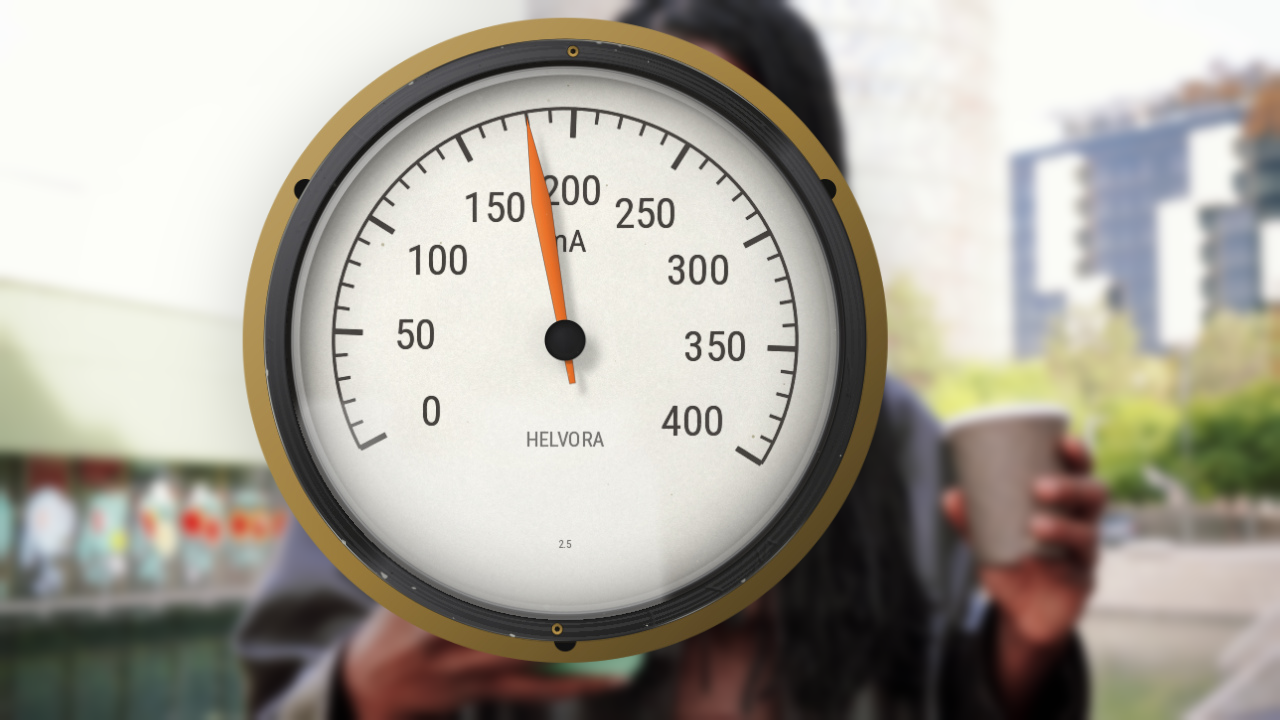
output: 180 mA
